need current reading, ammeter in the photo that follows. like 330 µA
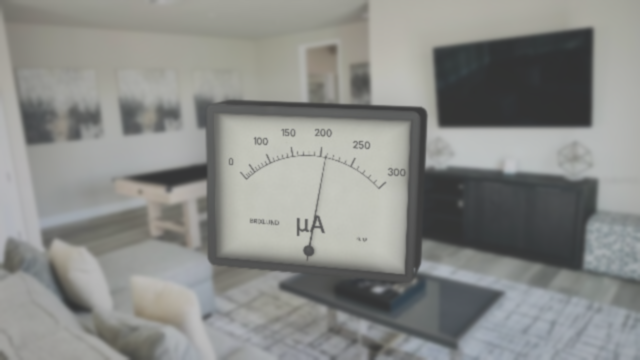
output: 210 µA
